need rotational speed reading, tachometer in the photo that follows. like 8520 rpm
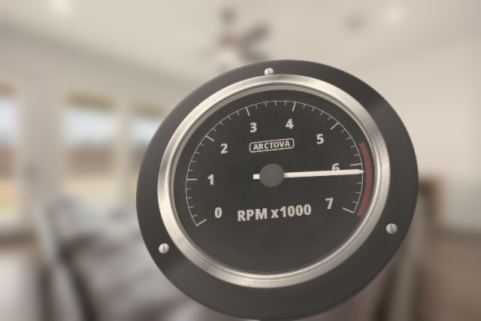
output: 6200 rpm
